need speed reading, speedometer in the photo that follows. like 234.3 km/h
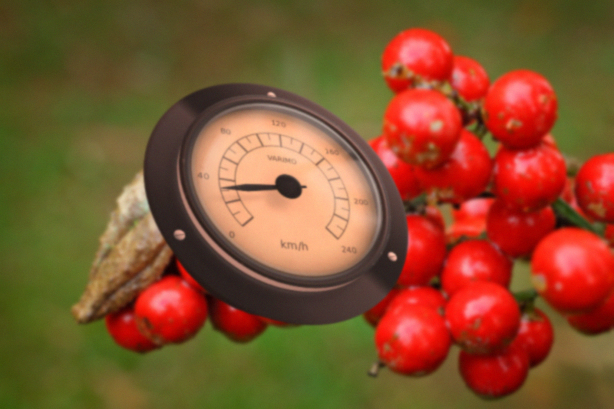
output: 30 km/h
